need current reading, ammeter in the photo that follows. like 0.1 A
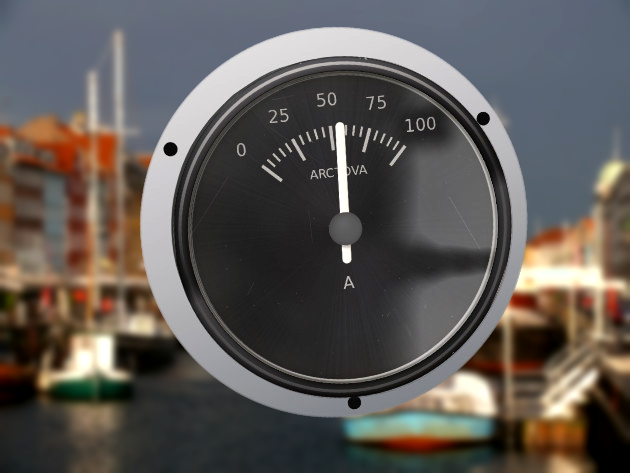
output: 55 A
